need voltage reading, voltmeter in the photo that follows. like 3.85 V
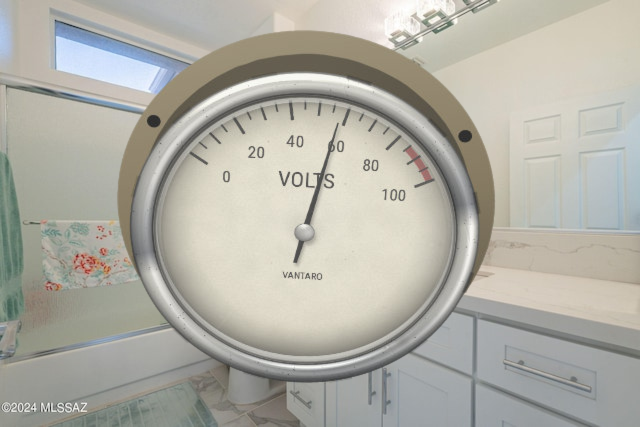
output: 57.5 V
